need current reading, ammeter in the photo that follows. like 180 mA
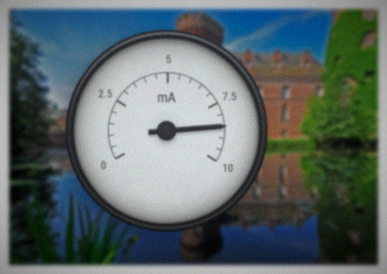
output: 8.5 mA
